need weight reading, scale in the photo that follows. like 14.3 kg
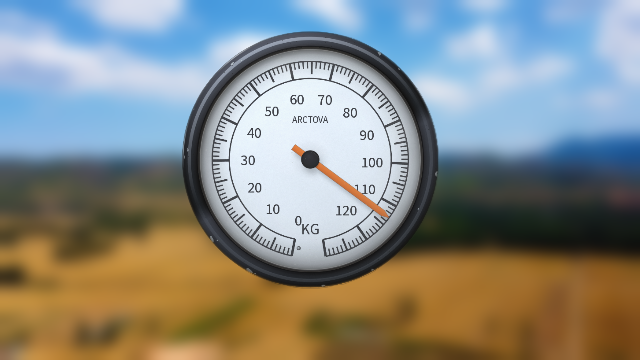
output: 113 kg
